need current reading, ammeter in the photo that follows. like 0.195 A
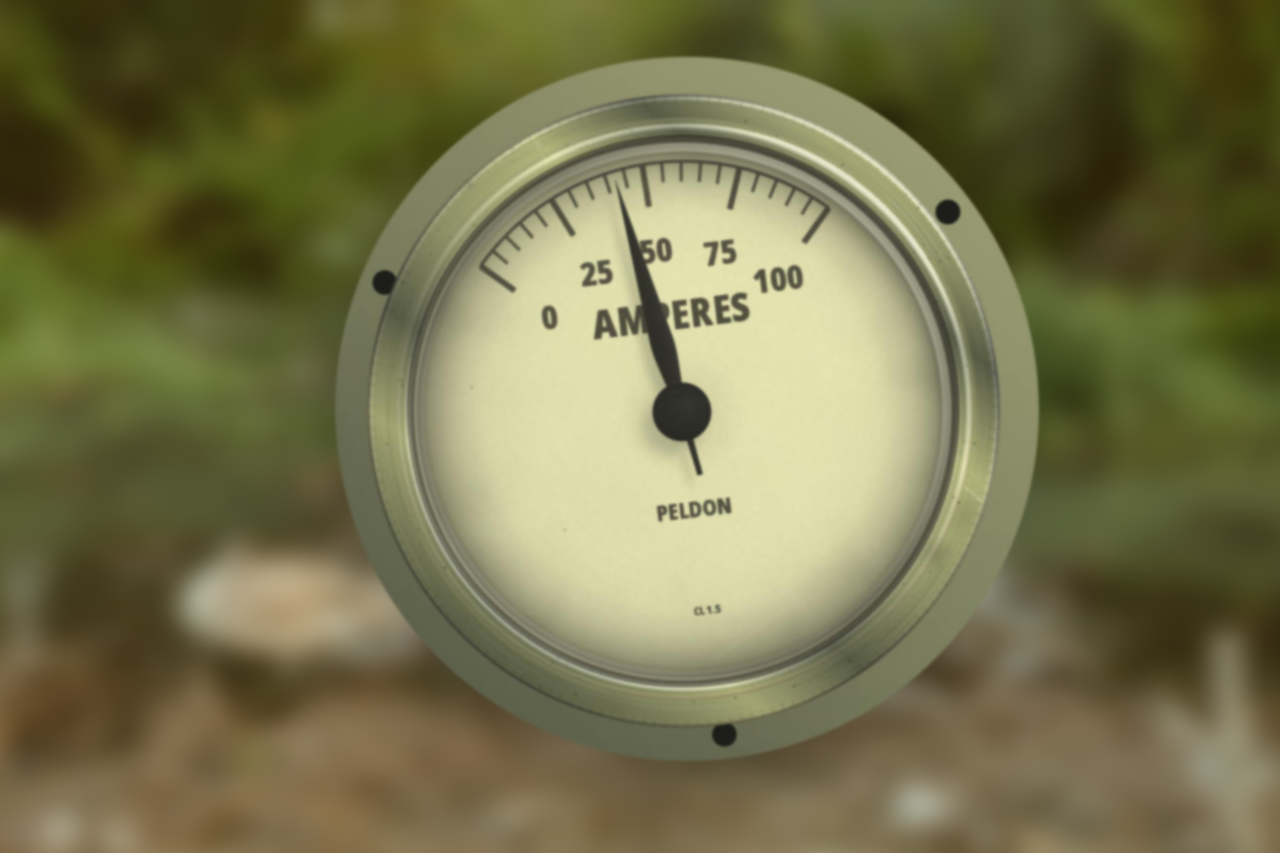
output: 42.5 A
